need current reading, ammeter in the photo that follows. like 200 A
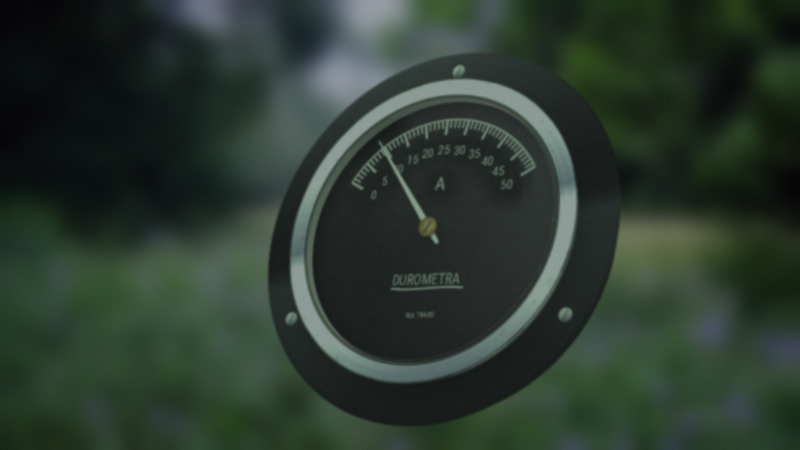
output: 10 A
